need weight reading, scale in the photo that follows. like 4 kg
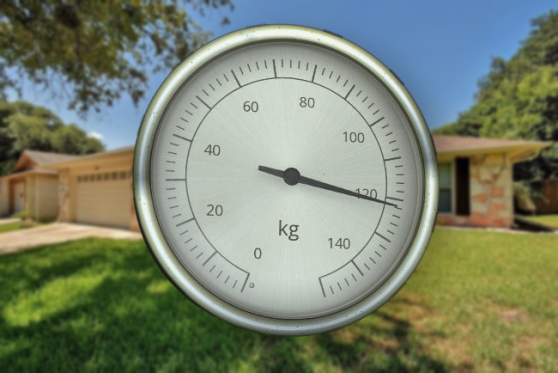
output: 122 kg
